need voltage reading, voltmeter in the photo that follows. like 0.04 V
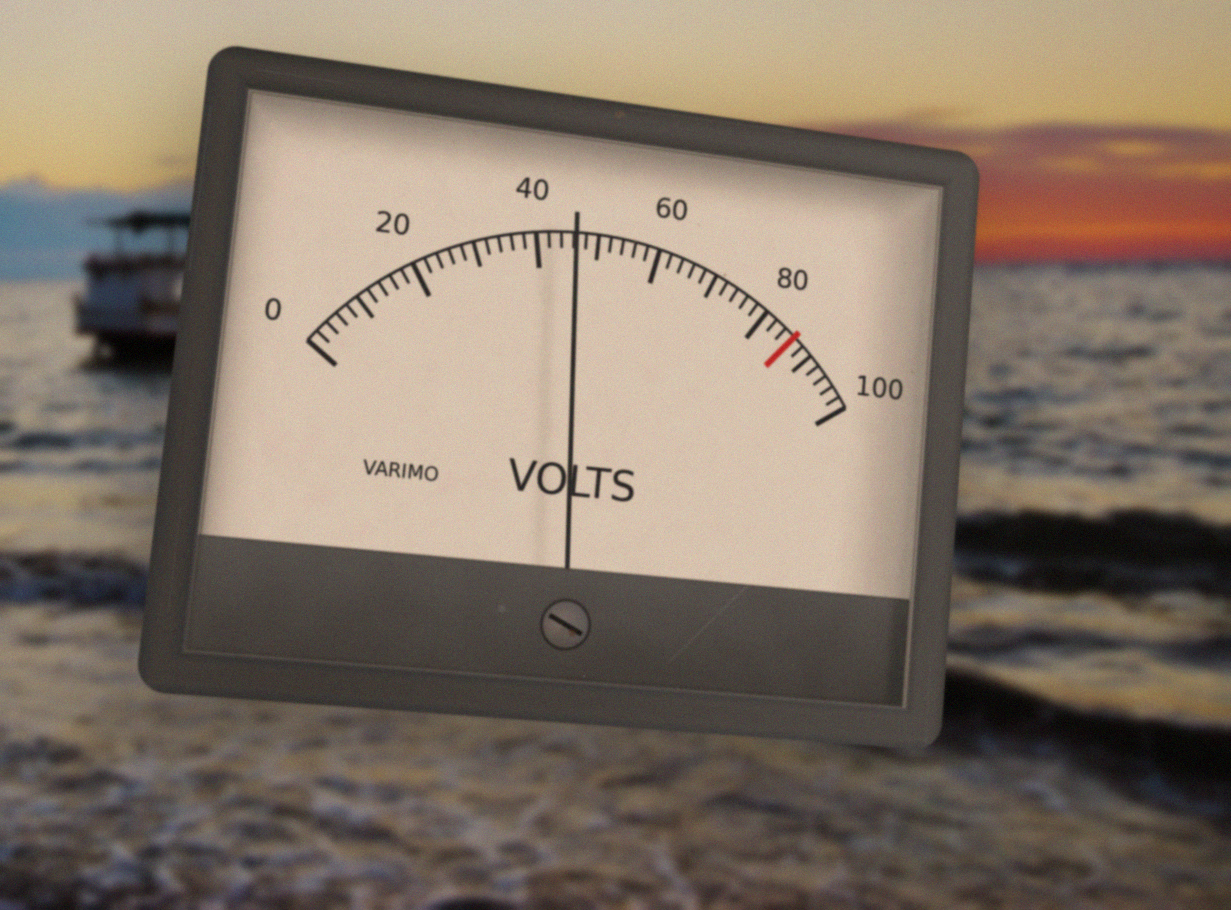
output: 46 V
